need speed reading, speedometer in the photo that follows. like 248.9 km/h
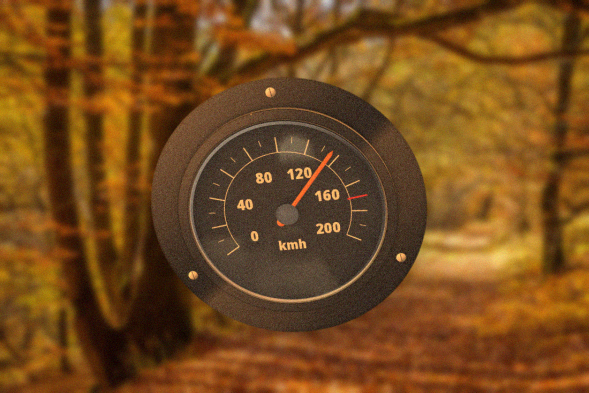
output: 135 km/h
